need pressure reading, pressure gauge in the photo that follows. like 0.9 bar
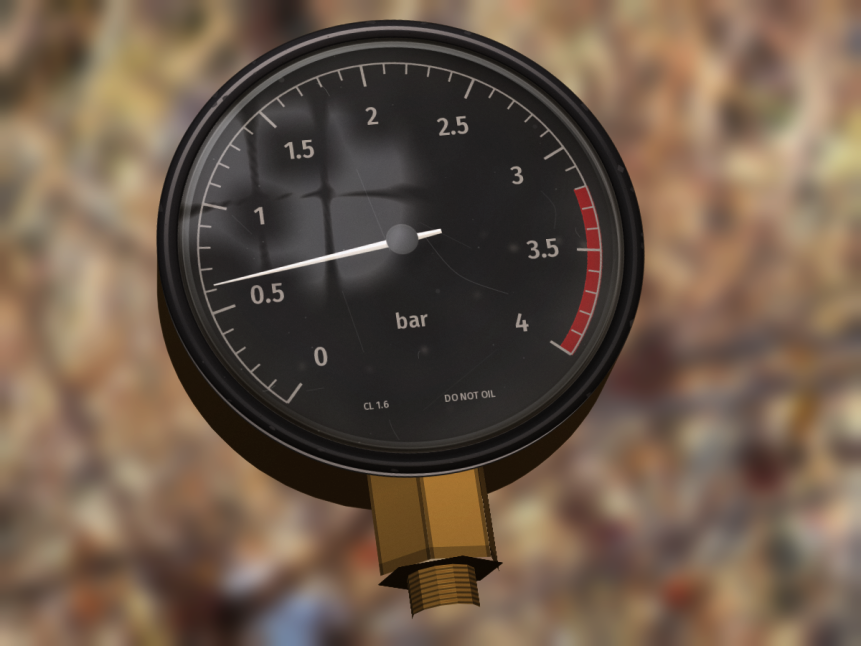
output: 0.6 bar
